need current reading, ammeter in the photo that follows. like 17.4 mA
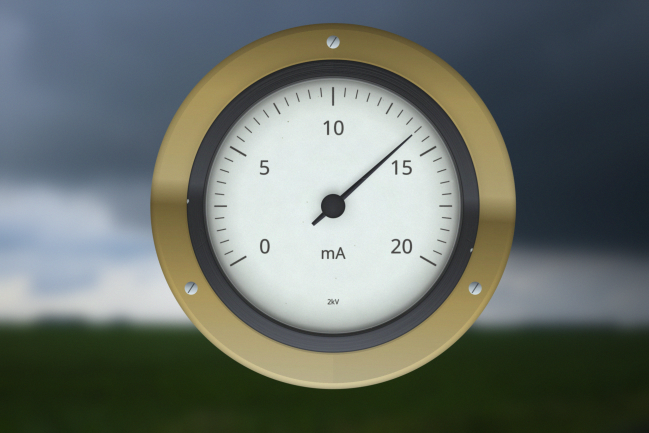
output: 14 mA
